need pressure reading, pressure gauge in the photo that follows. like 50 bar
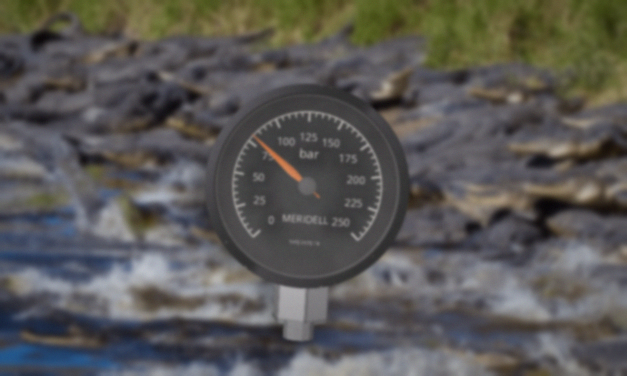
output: 80 bar
